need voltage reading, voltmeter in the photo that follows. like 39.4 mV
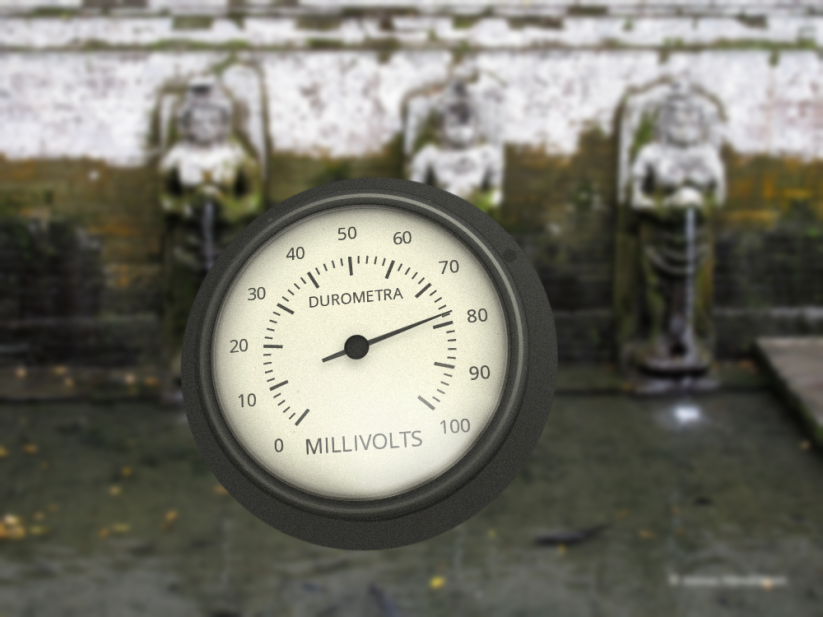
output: 78 mV
